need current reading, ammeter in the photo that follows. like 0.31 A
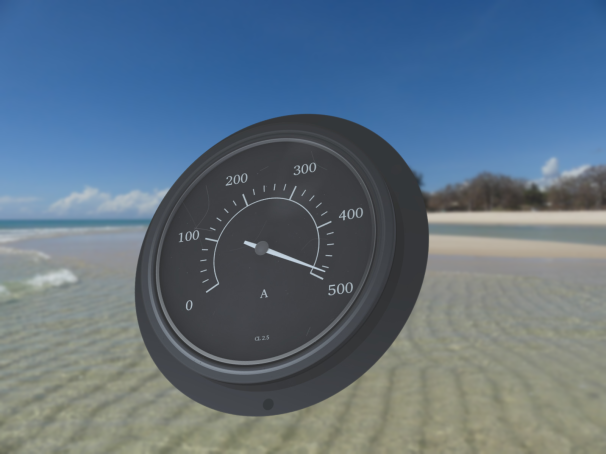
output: 490 A
